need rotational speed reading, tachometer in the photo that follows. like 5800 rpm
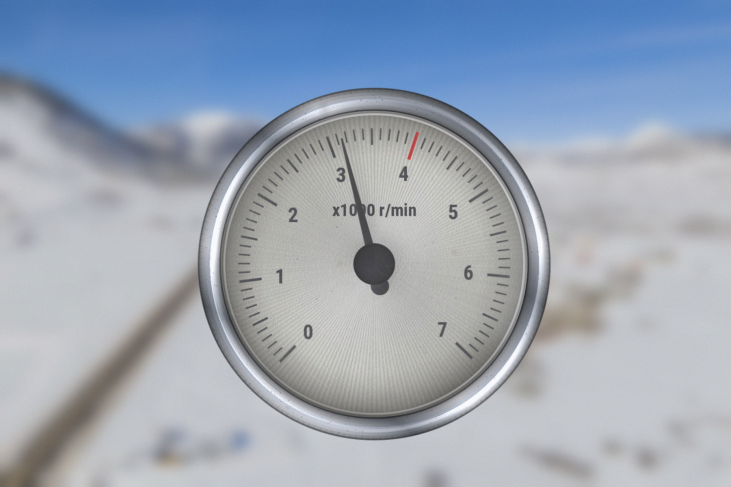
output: 3150 rpm
